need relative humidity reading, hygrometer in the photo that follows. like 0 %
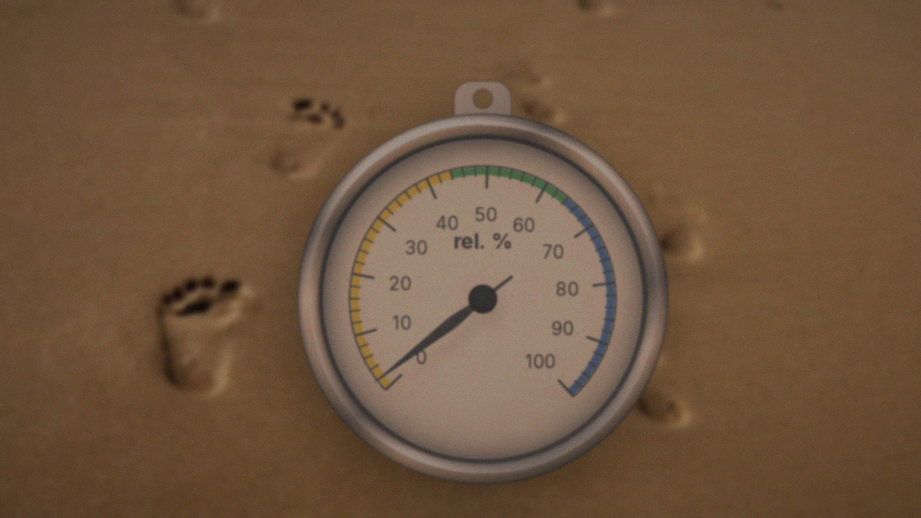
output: 2 %
